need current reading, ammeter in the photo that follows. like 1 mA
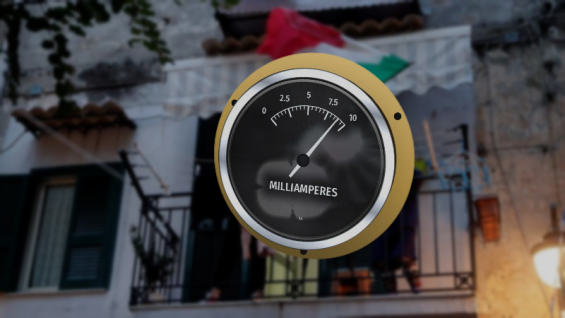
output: 9 mA
